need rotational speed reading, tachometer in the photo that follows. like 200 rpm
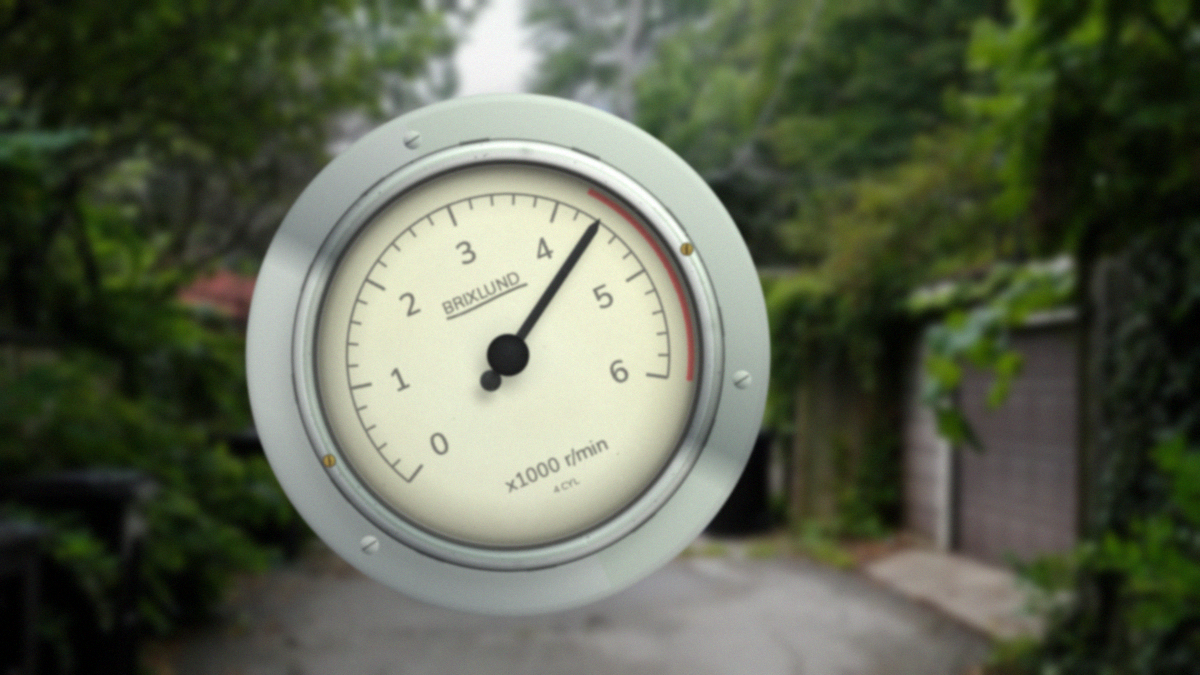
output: 4400 rpm
